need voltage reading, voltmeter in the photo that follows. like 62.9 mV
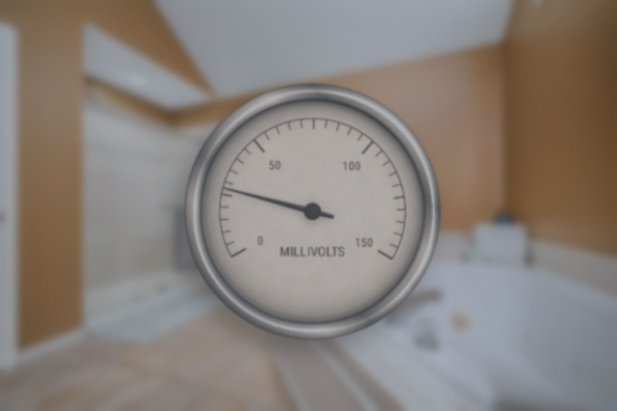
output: 27.5 mV
